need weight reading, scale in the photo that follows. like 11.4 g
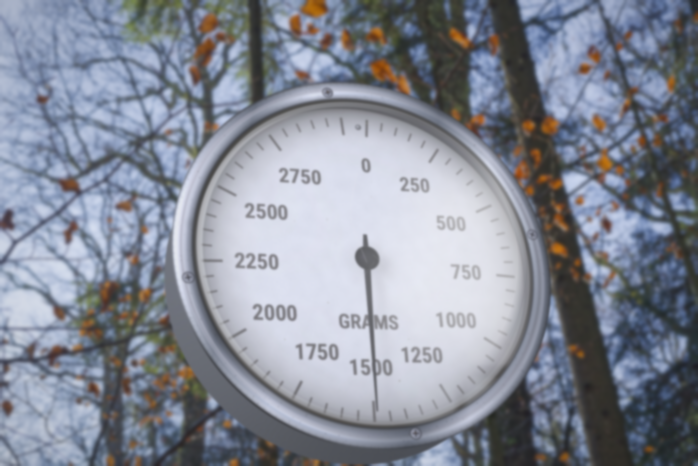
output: 1500 g
